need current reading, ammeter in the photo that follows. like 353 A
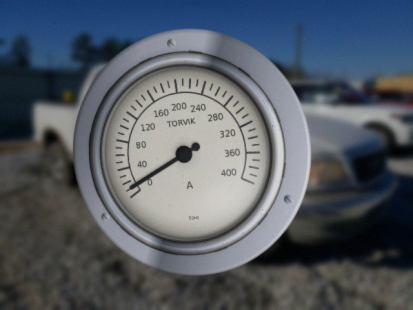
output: 10 A
